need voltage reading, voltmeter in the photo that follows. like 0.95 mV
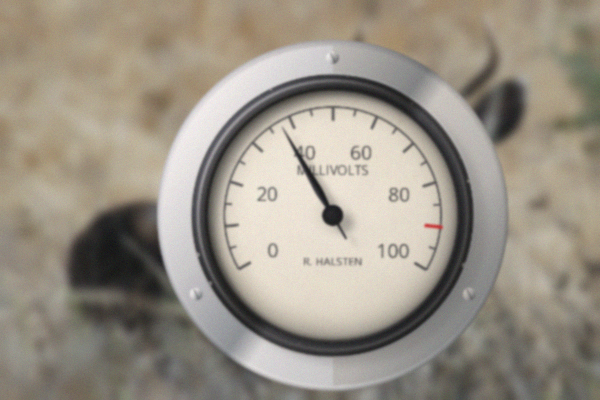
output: 37.5 mV
